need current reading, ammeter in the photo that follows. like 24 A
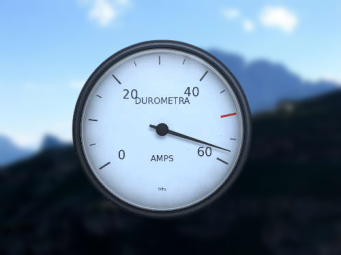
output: 57.5 A
